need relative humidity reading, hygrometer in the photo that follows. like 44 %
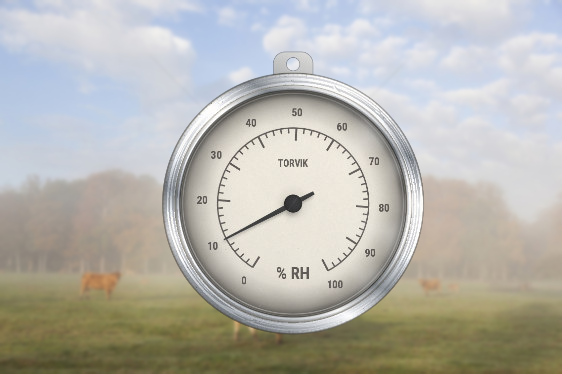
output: 10 %
